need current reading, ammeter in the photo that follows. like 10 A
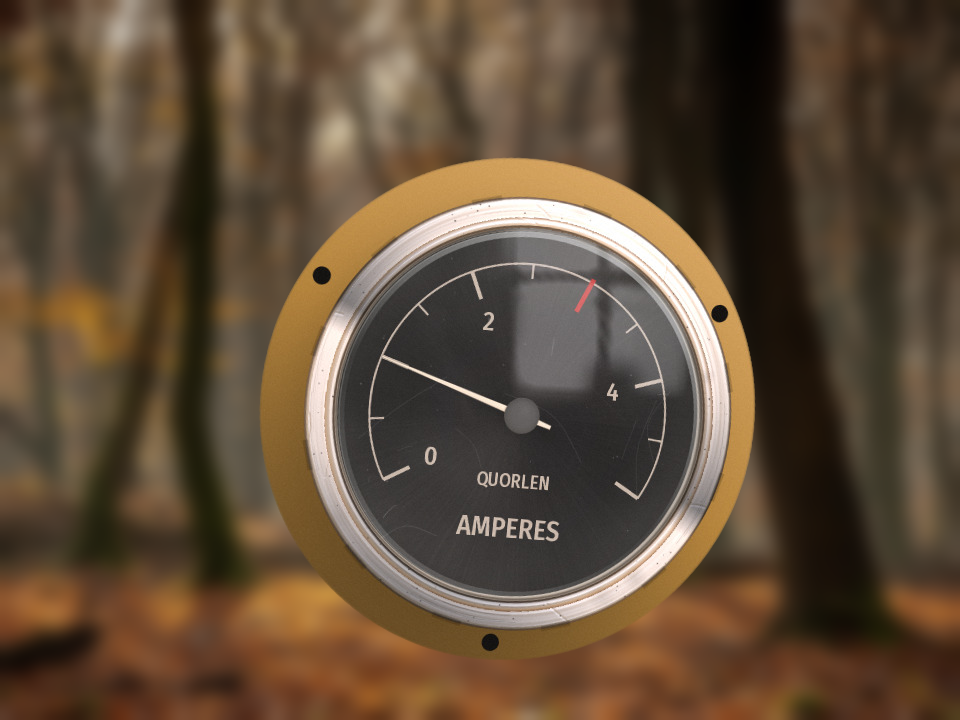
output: 1 A
